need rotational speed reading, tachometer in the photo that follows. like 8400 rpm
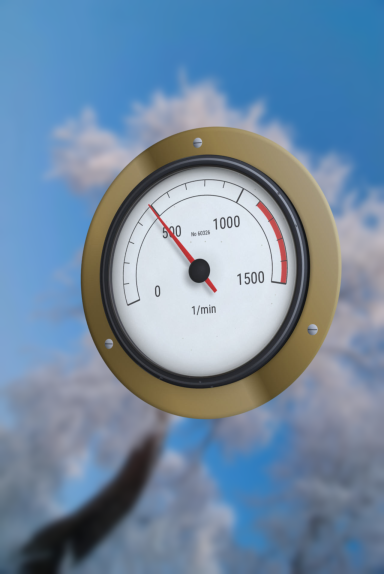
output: 500 rpm
